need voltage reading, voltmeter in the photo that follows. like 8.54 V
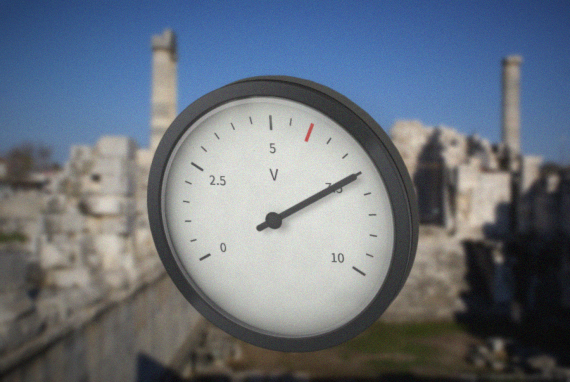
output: 7.5 V
